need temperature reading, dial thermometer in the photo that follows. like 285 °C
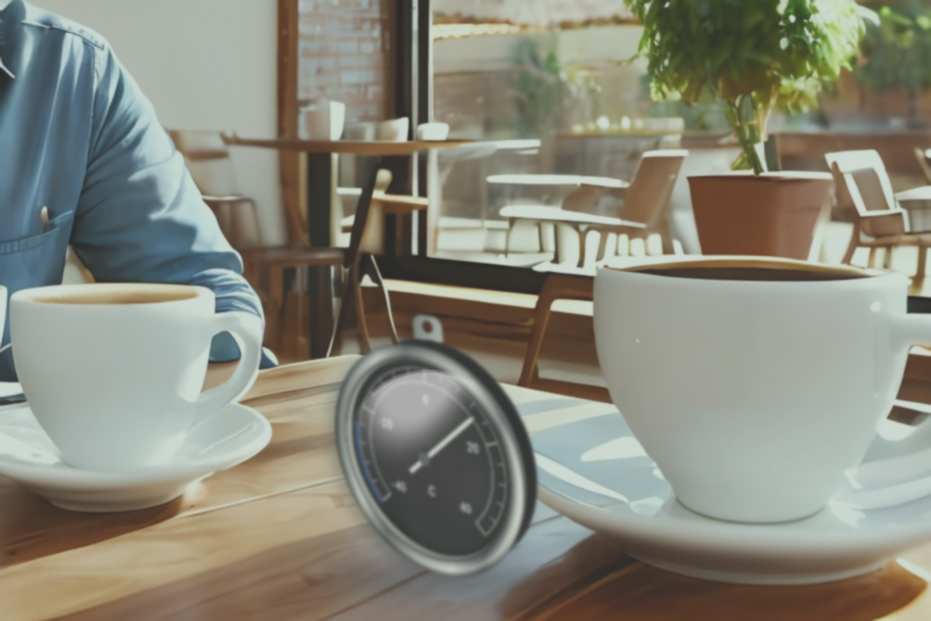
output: 14 °C
